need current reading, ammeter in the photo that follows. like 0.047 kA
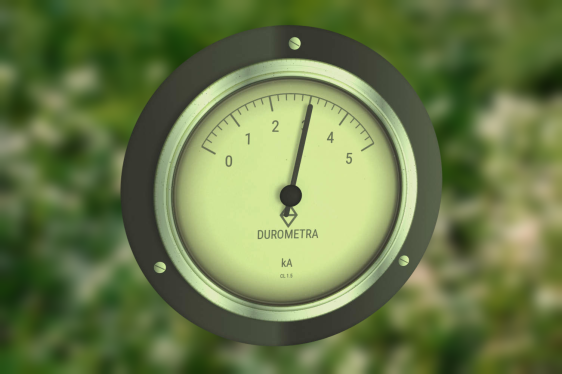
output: 3 kA
